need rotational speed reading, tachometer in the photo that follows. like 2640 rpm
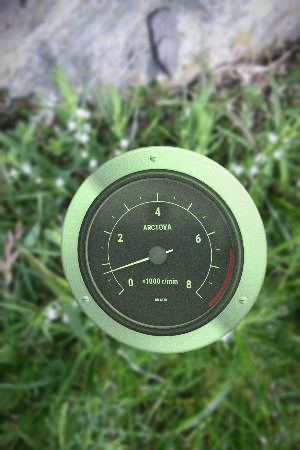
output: 750 rpm
